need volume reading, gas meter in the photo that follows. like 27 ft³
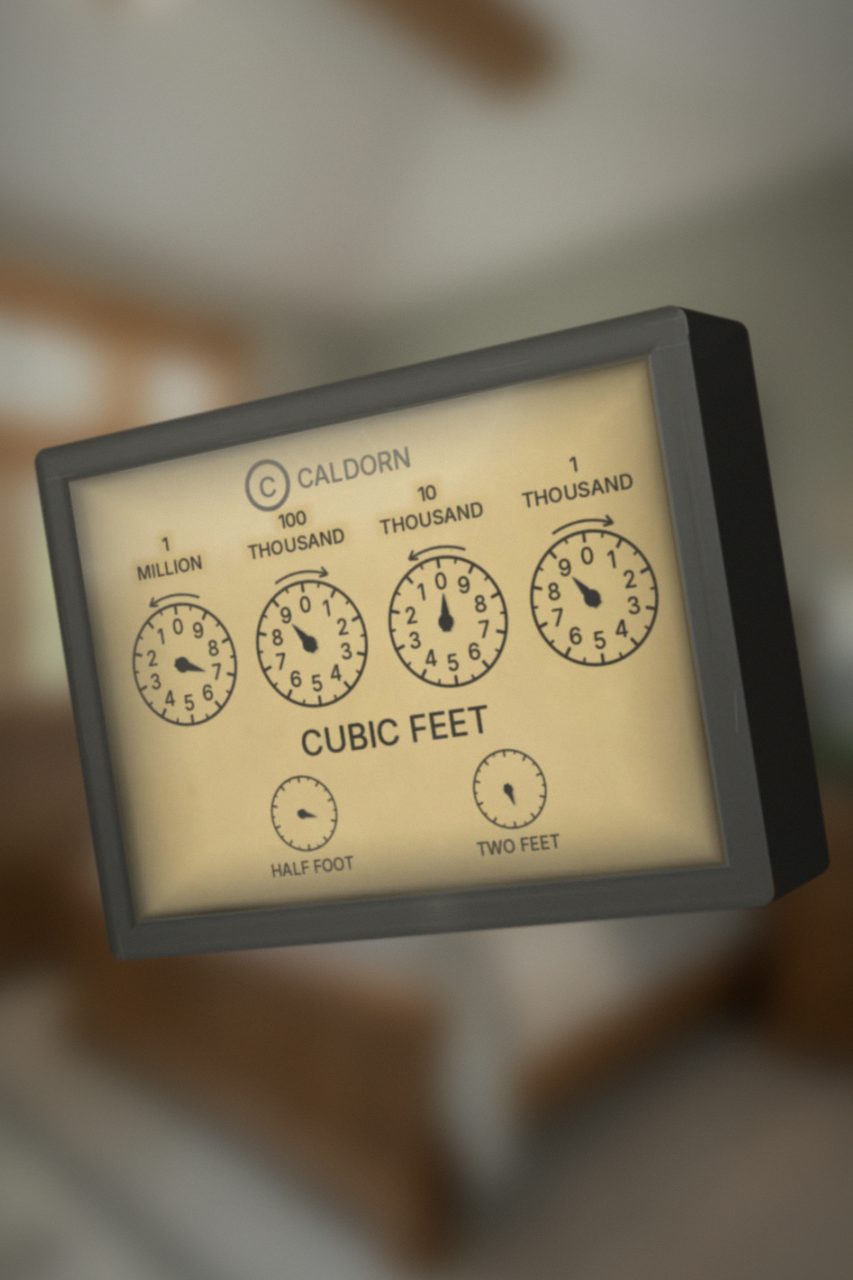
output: 689900 ft³
